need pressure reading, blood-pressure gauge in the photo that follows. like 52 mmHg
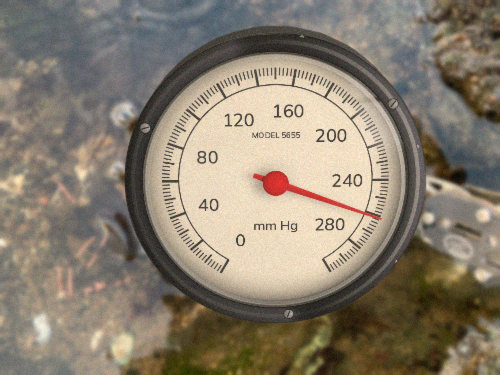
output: 260 mmHg
